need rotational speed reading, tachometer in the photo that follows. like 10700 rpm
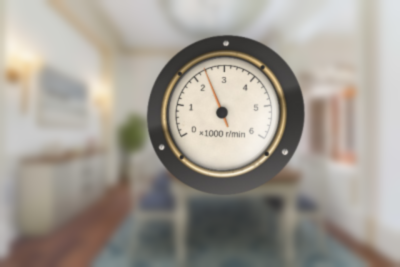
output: 2400 rpm
